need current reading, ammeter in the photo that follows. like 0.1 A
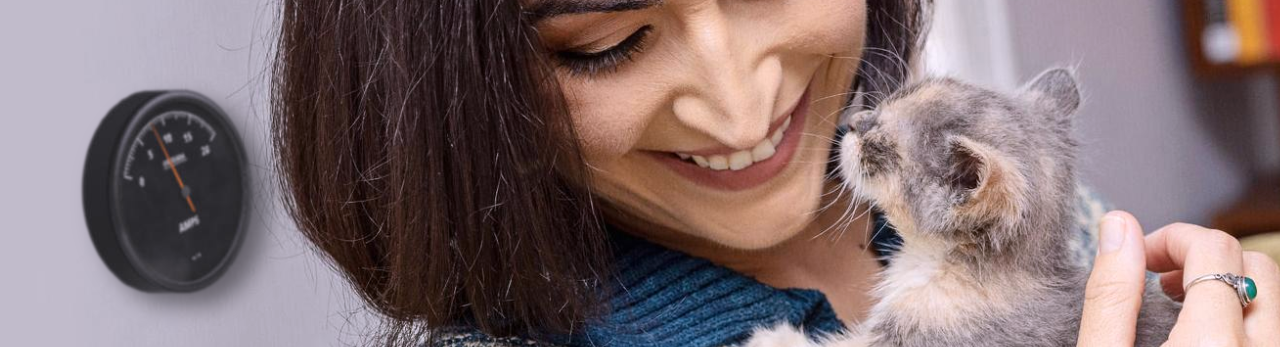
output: 7.5 A
